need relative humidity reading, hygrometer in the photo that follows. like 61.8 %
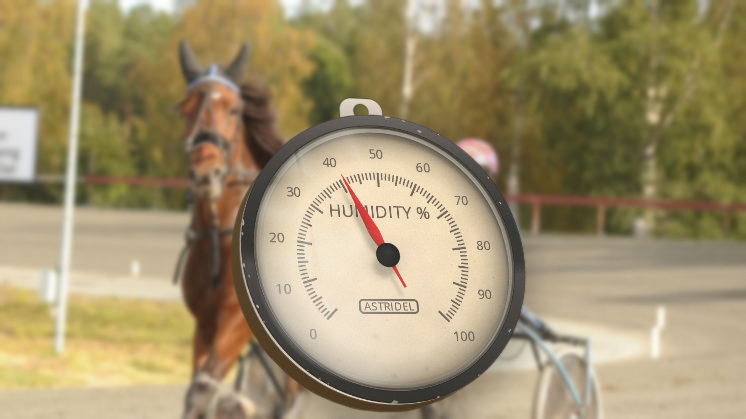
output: 40 %
